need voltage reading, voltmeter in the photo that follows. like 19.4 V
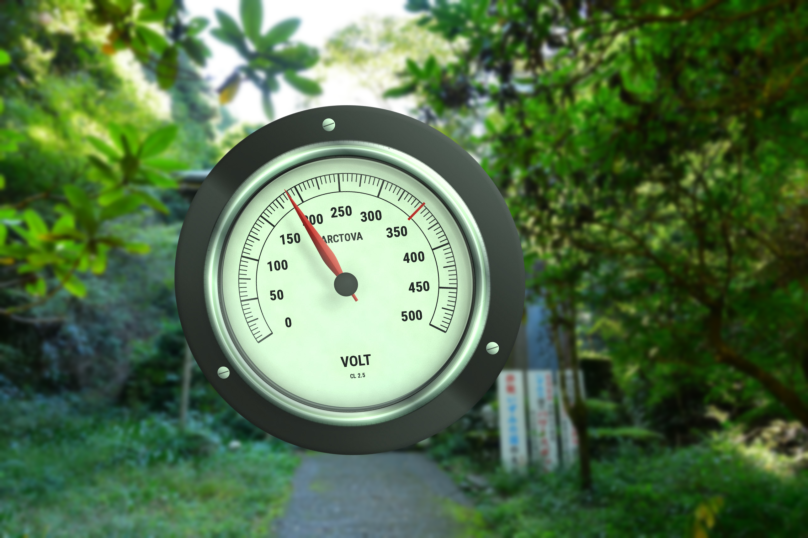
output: 190 V
